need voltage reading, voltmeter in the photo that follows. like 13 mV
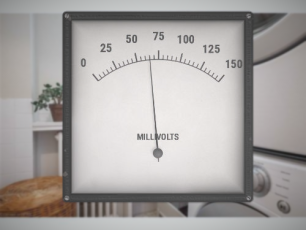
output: 65 mV
